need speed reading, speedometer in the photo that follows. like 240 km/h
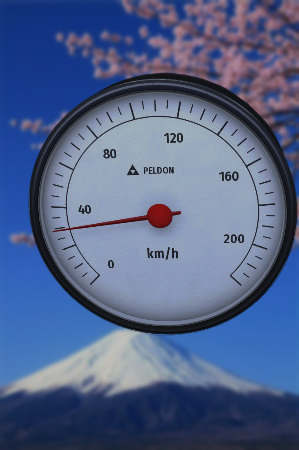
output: 30 km/h
